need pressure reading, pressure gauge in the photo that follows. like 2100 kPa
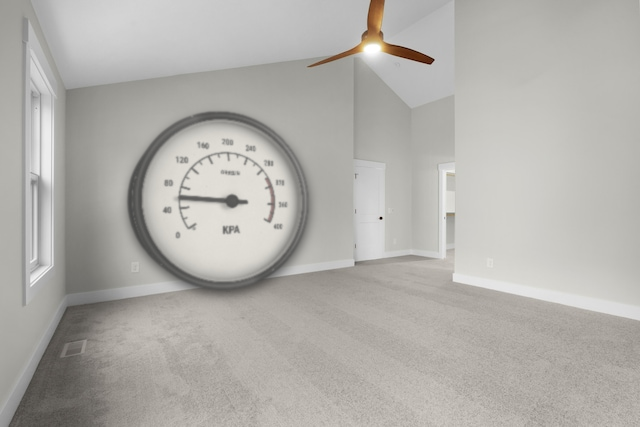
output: 60 kPa
